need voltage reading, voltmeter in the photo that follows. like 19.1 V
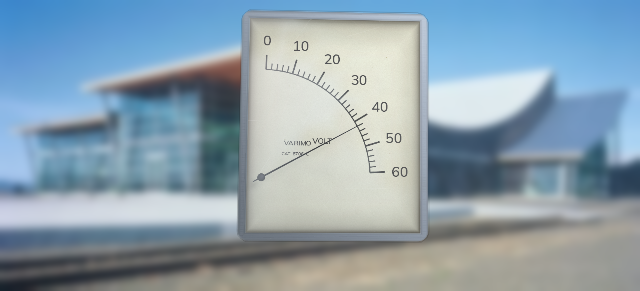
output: 42 V
